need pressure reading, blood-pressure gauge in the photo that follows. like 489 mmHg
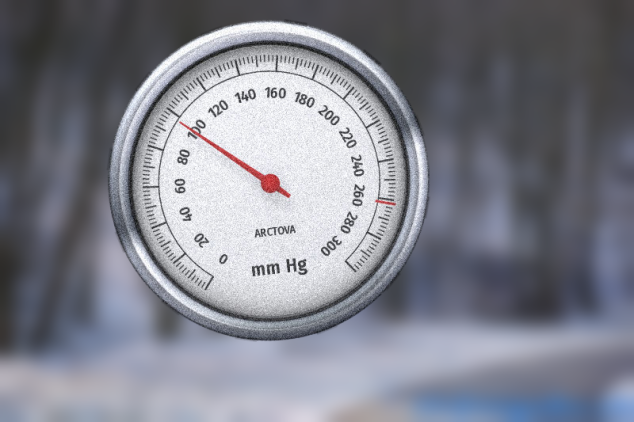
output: 98 mmHg
